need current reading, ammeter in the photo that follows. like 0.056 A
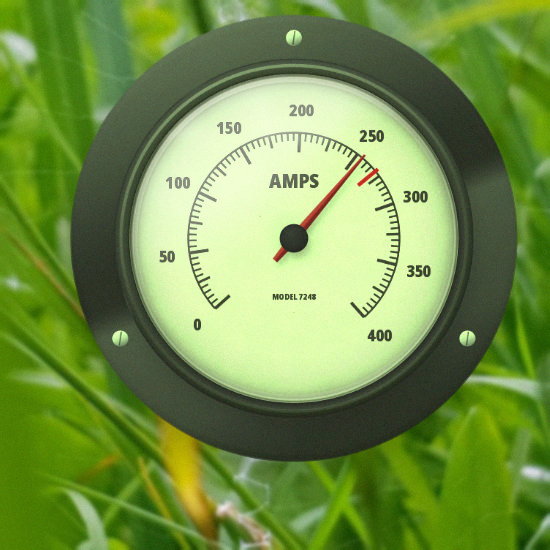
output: 255 A
